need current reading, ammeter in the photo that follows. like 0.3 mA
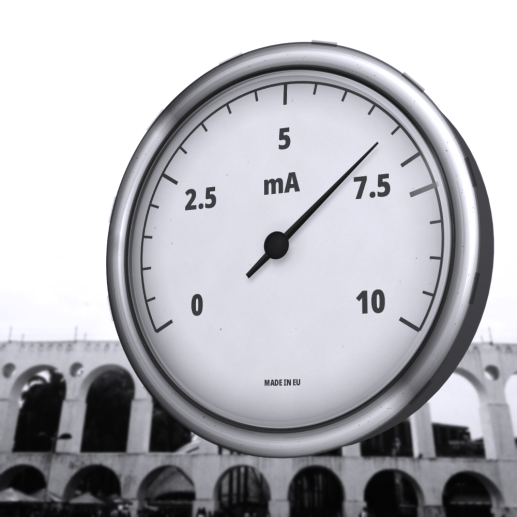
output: 7 mA
